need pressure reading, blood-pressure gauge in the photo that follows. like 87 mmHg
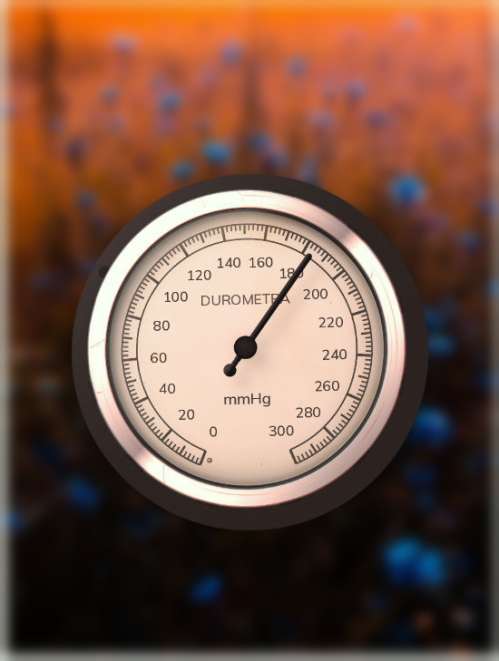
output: 184 mmHg
